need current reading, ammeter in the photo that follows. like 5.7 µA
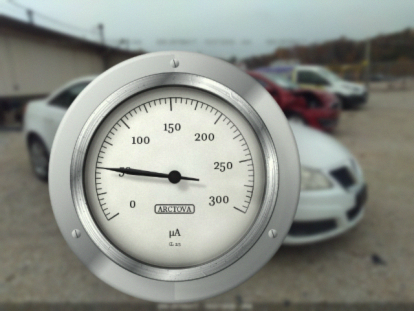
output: 50 µA
